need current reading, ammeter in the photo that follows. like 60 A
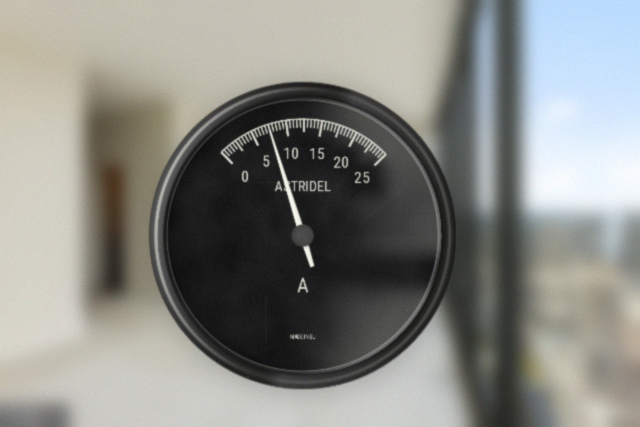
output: 7.5 A
